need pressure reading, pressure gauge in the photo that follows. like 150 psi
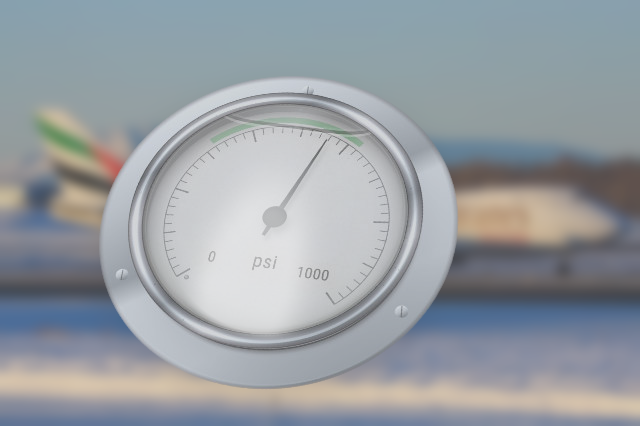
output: 560 psi
